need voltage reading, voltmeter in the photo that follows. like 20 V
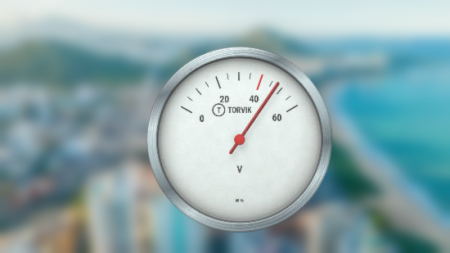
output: 47.5 V
